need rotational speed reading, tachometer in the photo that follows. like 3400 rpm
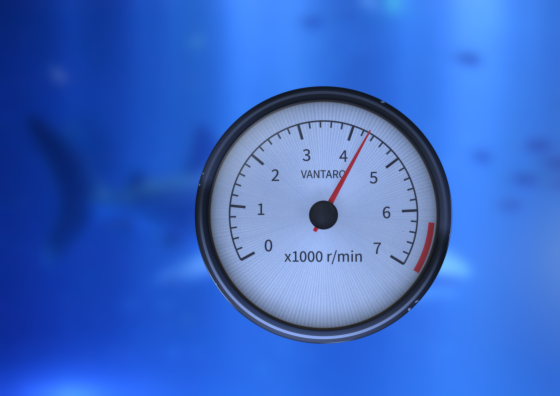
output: 4300 rpm
